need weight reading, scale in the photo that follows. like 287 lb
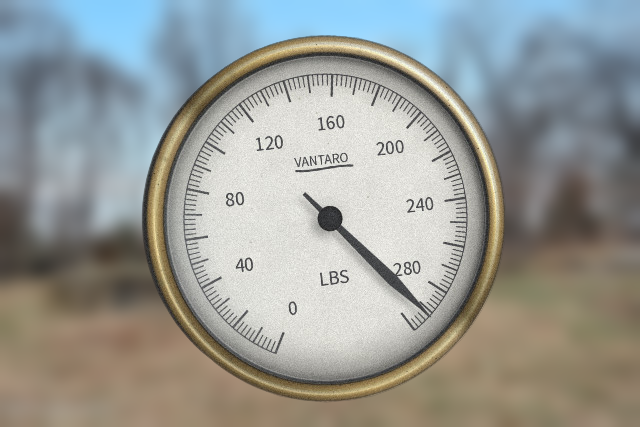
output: 292 lb
